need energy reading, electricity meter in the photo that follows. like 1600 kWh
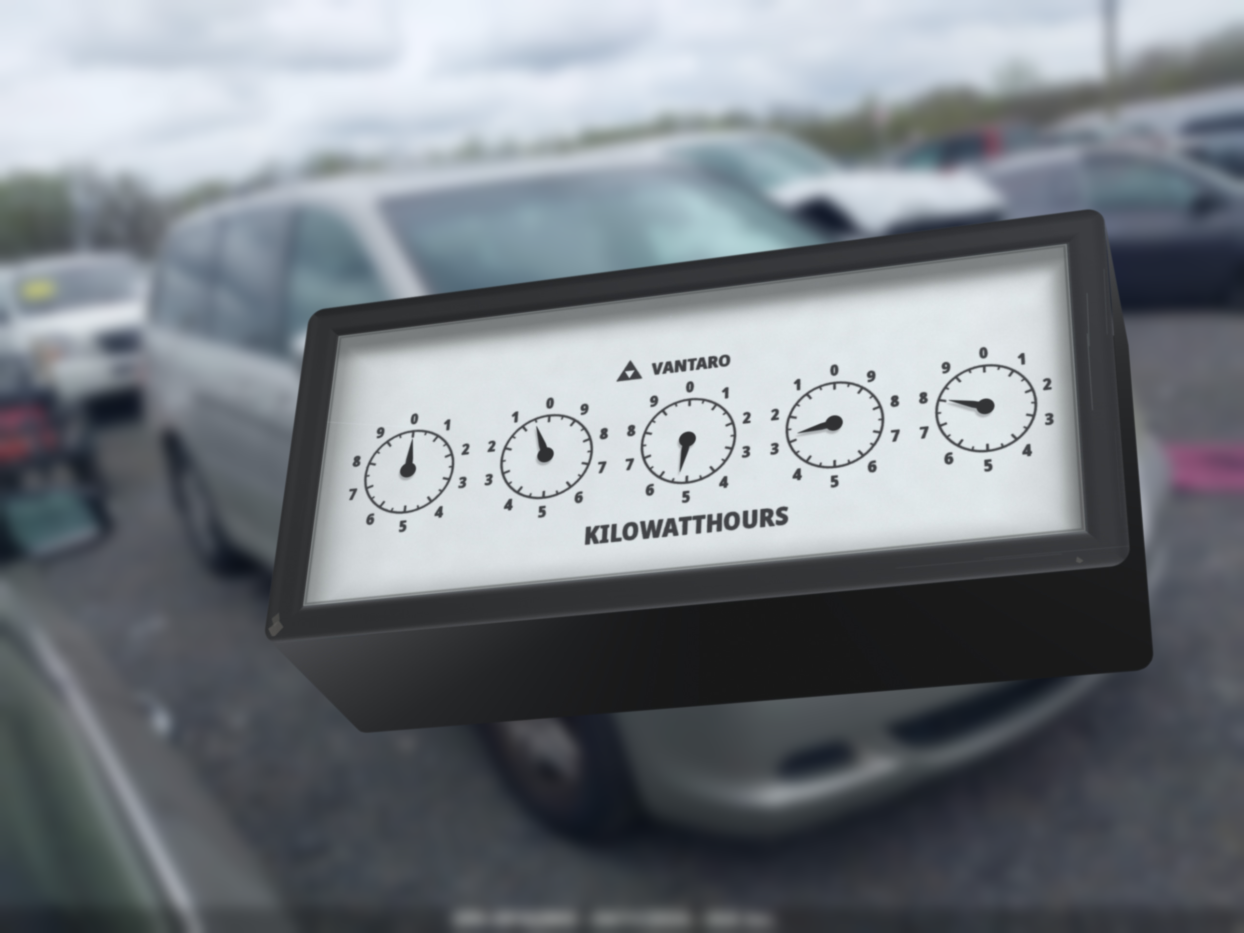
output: 528 kWh
